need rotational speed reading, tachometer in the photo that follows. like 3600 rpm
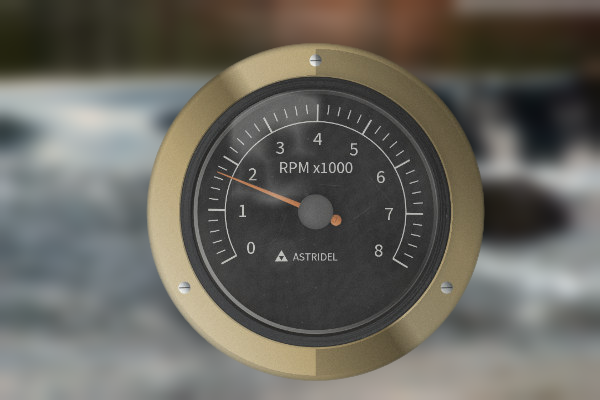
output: 1700 rpm
